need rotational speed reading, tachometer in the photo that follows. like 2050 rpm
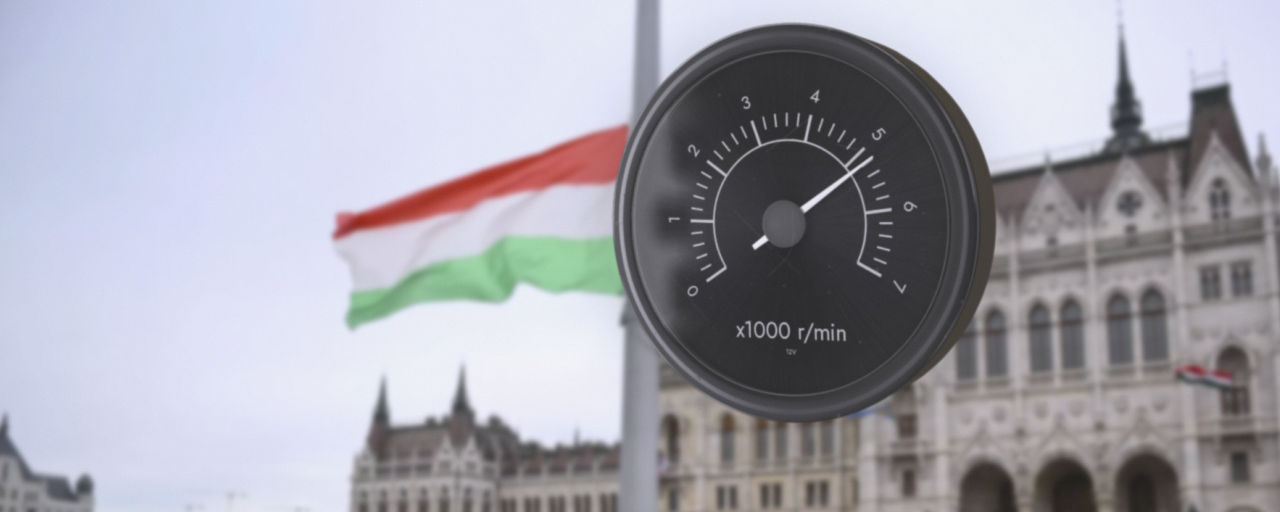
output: 5200 rpm
